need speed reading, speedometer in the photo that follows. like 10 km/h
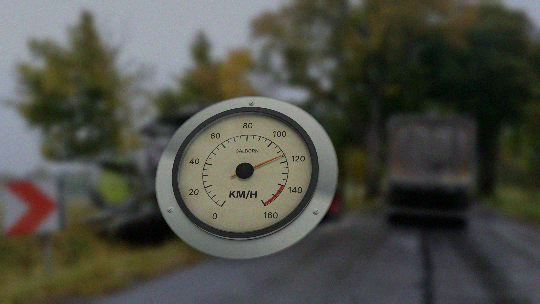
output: 115 km/h
